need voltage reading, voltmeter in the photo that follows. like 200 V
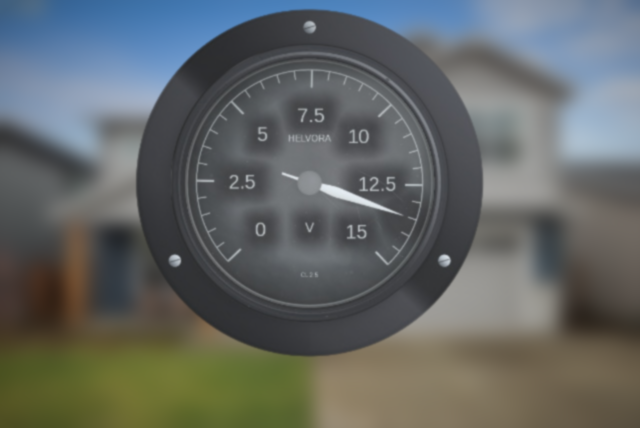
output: 13.5 V
